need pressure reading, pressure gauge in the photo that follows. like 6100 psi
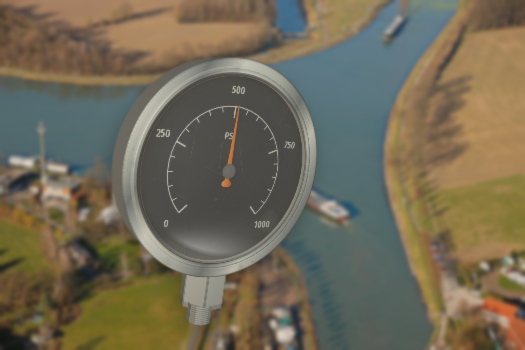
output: 500 psi
